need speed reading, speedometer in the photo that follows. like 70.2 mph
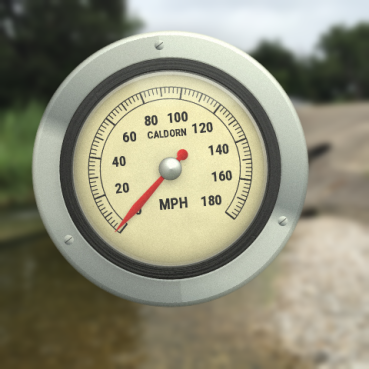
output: 2 mph
